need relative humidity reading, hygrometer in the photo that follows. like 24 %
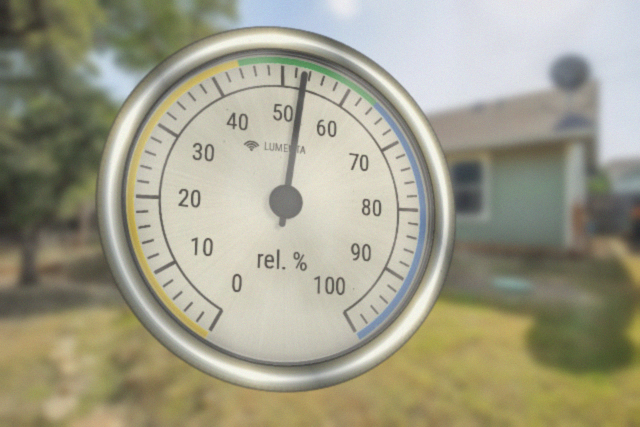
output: 53 %
